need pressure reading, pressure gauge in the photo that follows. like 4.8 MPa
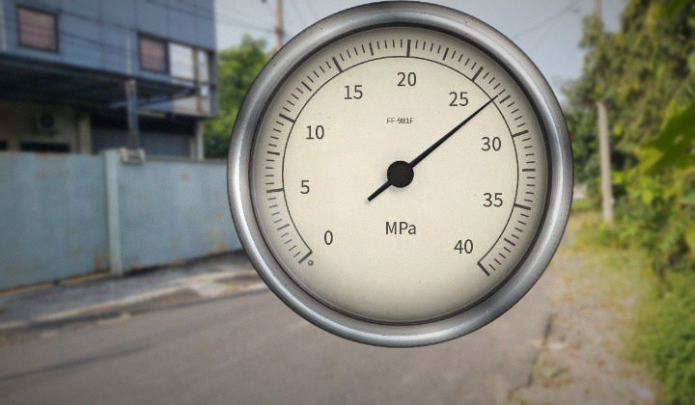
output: 27 MPa
